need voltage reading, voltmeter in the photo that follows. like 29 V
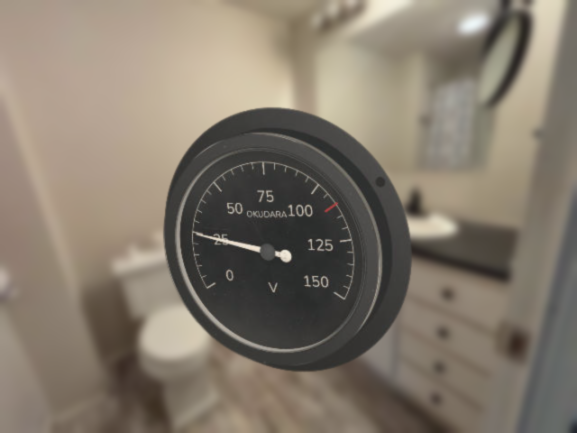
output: 25 V
